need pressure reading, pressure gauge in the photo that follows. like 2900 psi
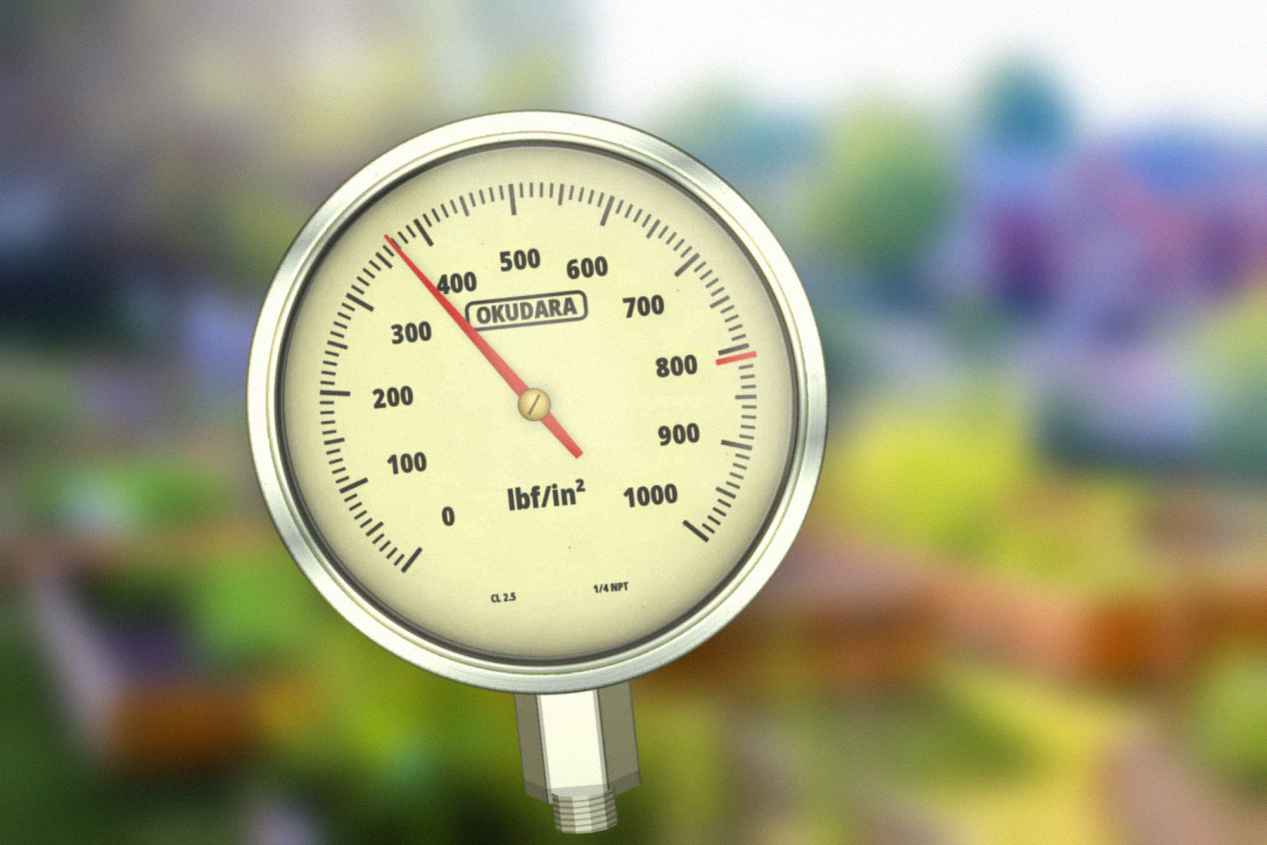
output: 370 psi
